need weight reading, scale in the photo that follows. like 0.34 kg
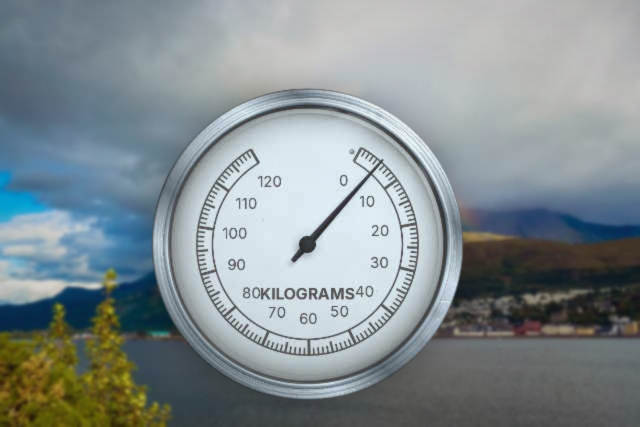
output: 5 kg
